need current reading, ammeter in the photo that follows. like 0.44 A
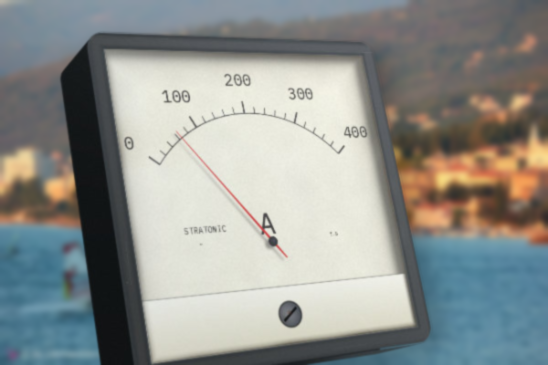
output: 60 A
